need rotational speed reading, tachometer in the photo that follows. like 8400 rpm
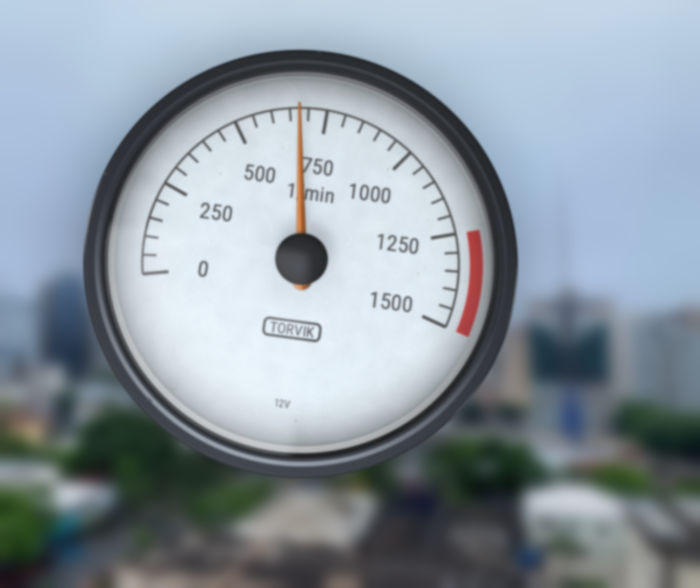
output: 675 rpm
